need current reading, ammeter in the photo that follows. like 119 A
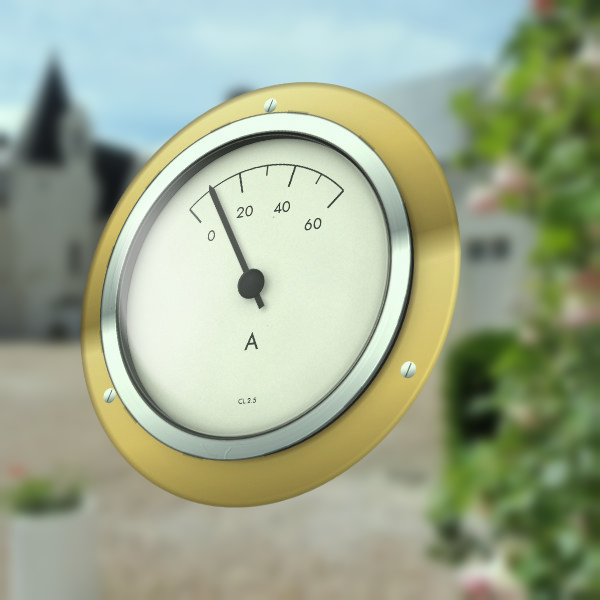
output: 10 A
